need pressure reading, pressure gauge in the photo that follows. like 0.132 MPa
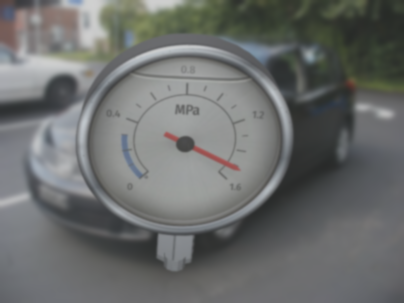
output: 1.5 MPa
